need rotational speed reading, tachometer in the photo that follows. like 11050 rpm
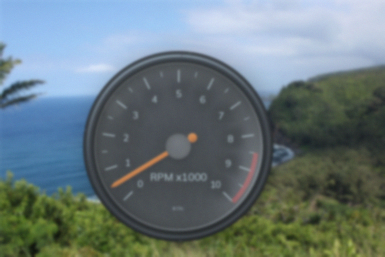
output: 500 rpm
